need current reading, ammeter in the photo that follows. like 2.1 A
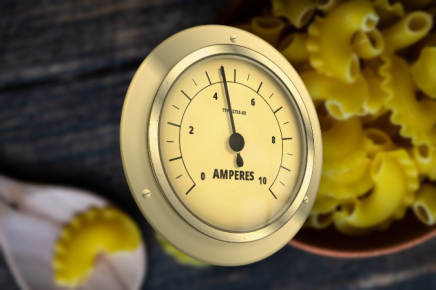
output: 4.5 A
